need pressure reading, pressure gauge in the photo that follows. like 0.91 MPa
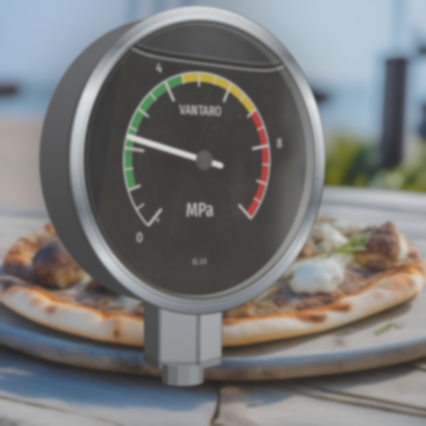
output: 2.25 MPa
